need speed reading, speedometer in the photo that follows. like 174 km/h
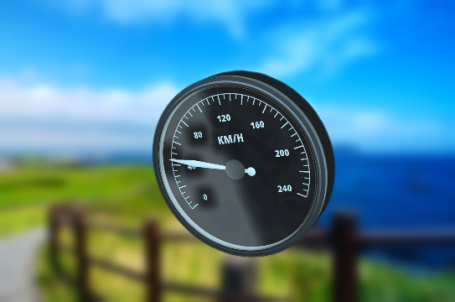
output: 45 km/h
